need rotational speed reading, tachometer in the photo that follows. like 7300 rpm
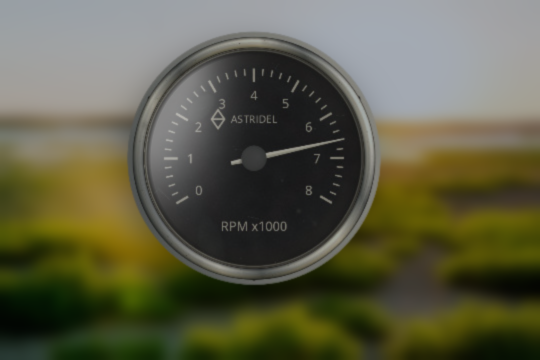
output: 6600 rpm
